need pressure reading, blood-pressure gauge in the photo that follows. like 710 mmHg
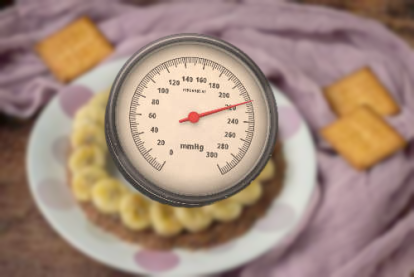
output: 220 mmHg
